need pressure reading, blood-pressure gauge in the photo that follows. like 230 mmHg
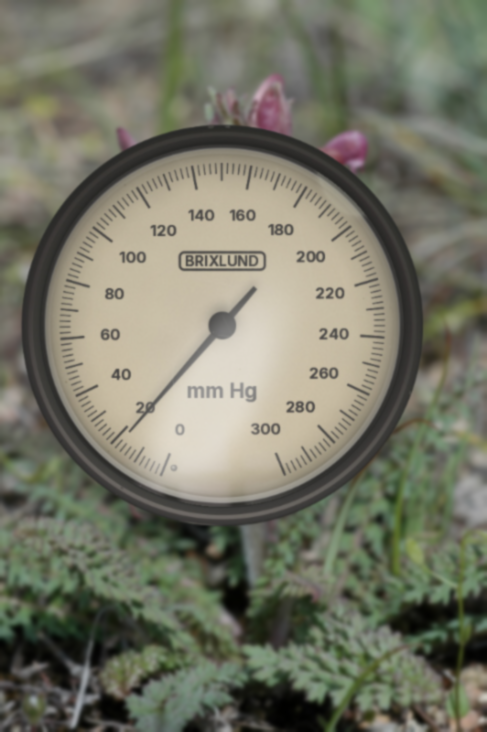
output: 18 mmHg
